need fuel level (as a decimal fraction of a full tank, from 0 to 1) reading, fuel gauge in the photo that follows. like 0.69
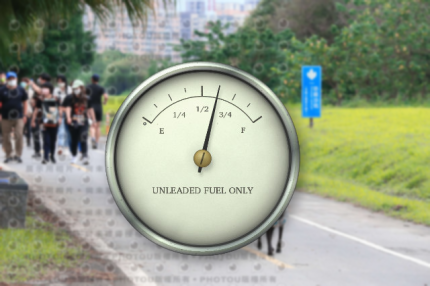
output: 0.625
